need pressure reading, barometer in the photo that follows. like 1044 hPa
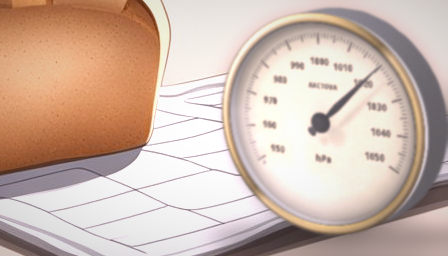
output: 1020 hPa
